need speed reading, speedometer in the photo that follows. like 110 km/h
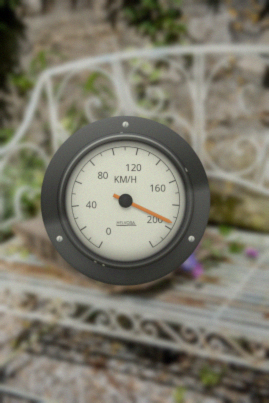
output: 195 km/h
